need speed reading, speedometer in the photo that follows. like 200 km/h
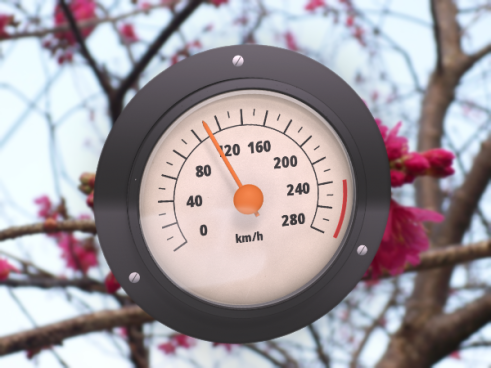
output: 110 km/h
